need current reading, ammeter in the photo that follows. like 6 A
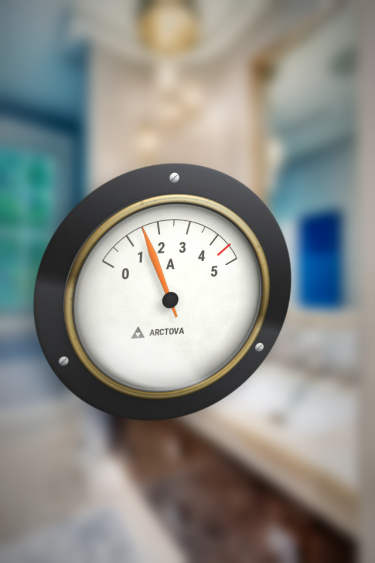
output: 1.5 A
